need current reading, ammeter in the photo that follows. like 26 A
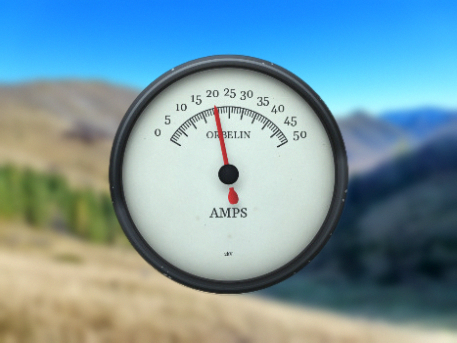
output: 20 A
